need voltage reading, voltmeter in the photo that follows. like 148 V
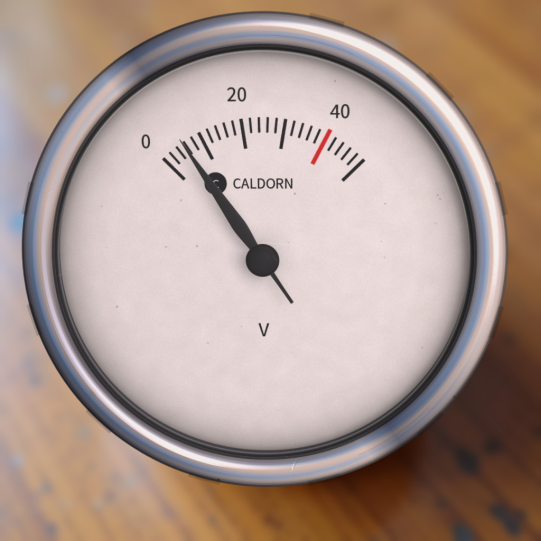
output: 6 V
